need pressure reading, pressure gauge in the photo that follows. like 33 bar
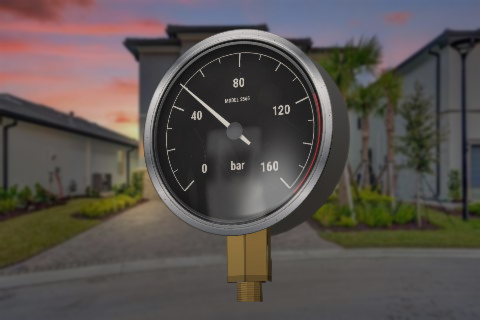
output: 50 bar
